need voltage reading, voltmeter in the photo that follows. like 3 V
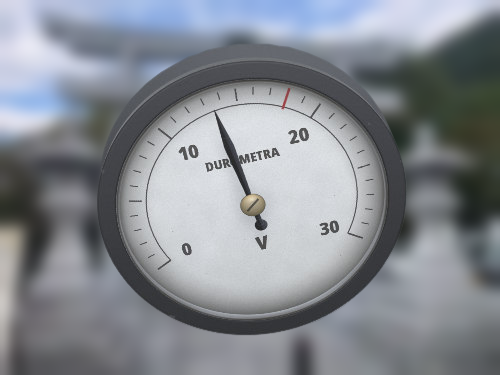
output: 13.5 V
